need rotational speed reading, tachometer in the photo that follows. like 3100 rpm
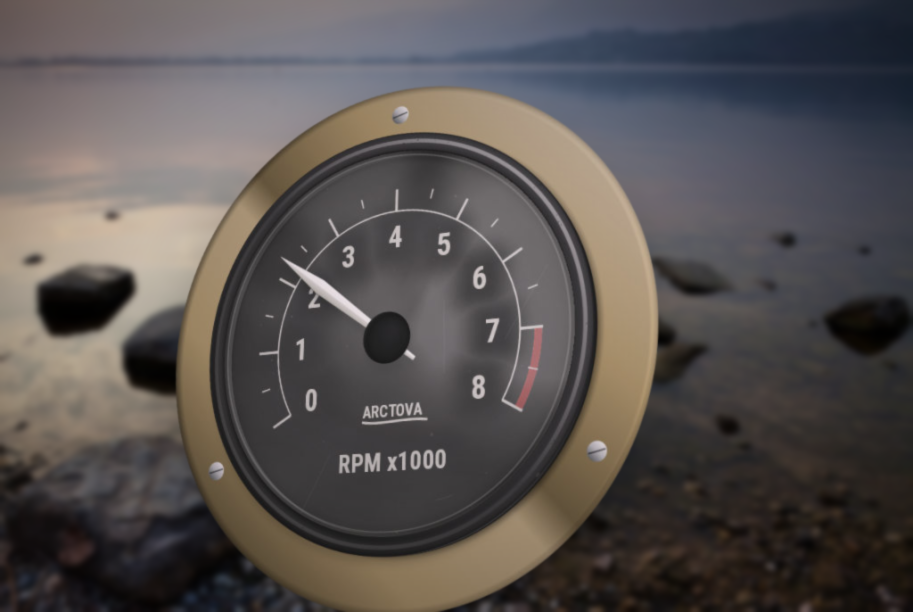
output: 2250 rpm
